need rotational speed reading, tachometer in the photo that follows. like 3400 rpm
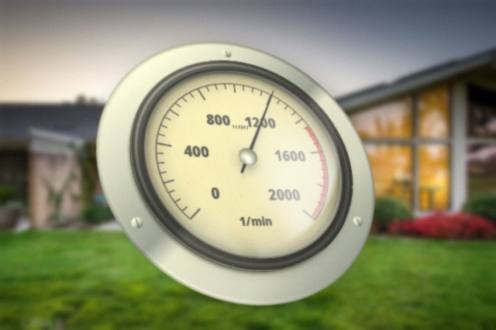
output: 1200 rpm
